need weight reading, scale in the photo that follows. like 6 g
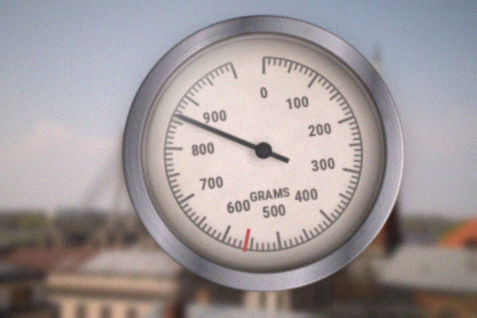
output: 860 g
